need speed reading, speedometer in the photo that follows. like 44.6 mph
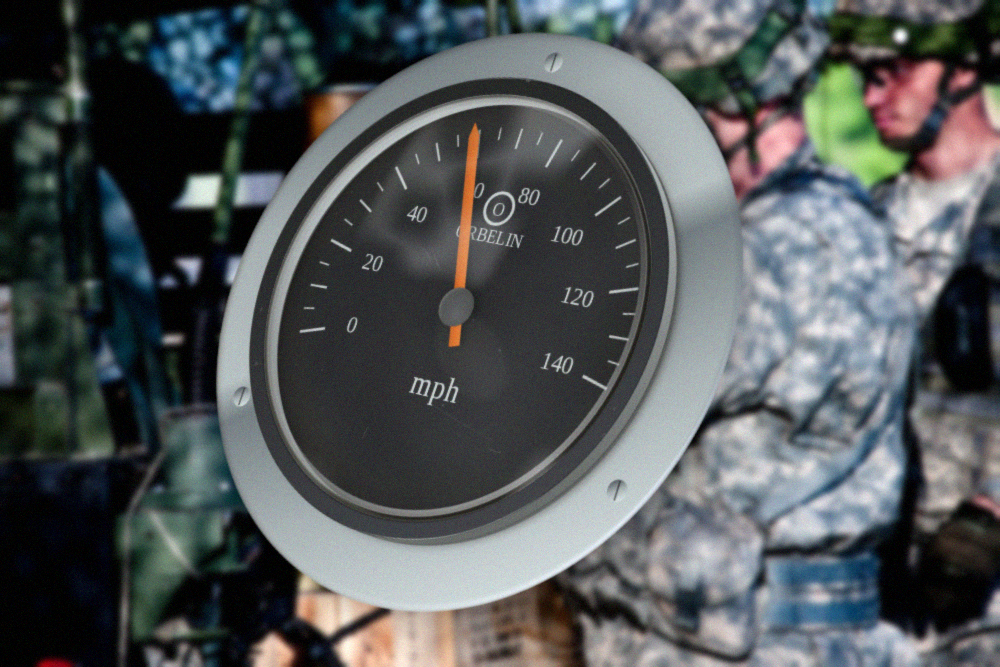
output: 60 mph
